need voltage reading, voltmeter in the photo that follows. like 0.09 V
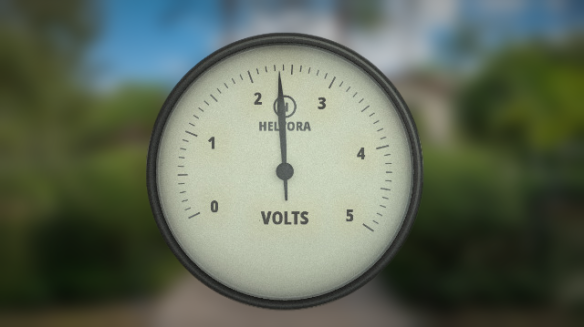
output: 2.35 V
